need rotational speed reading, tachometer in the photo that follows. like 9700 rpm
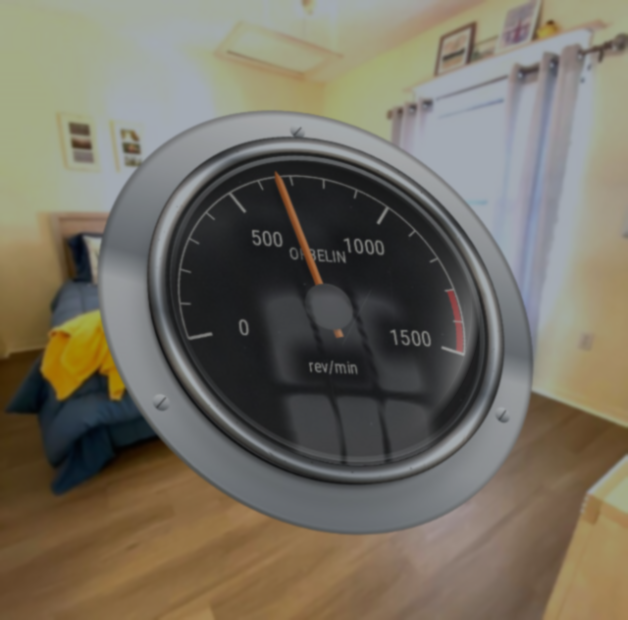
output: 650 rpm
